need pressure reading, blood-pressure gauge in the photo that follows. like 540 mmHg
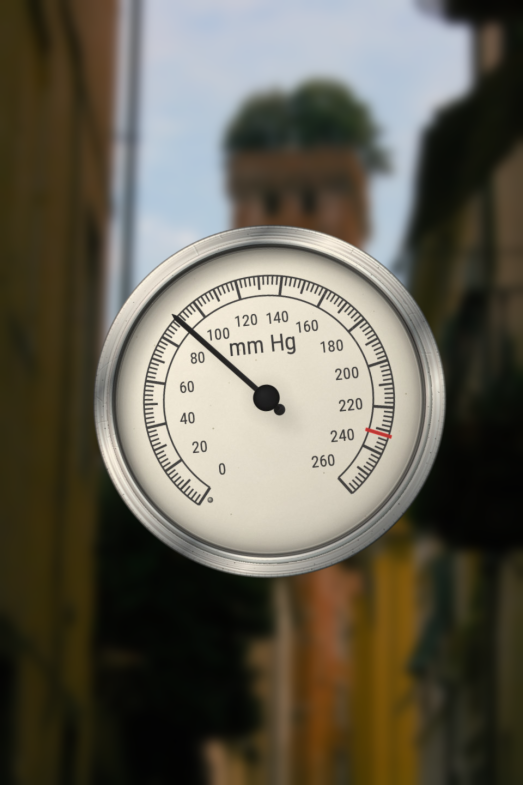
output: 90 mmHg
